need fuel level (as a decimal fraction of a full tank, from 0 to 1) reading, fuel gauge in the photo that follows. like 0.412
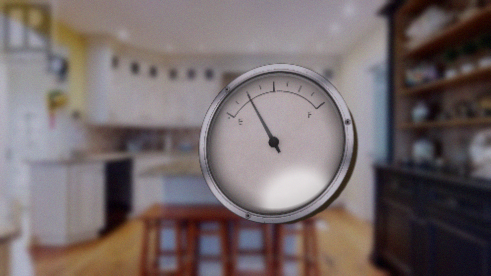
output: 0.25
